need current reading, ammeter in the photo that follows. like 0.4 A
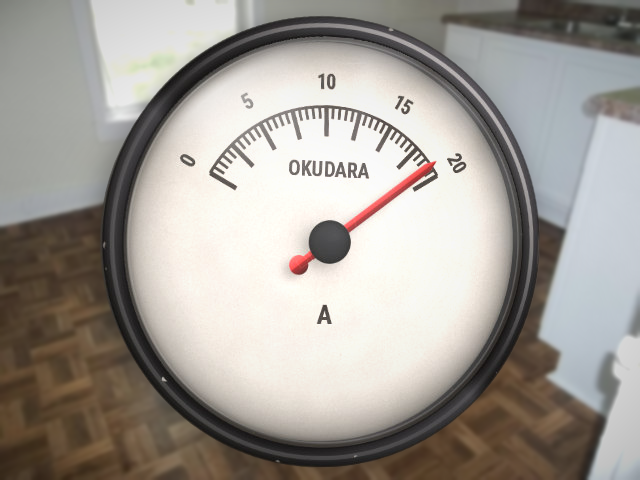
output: 19 A
